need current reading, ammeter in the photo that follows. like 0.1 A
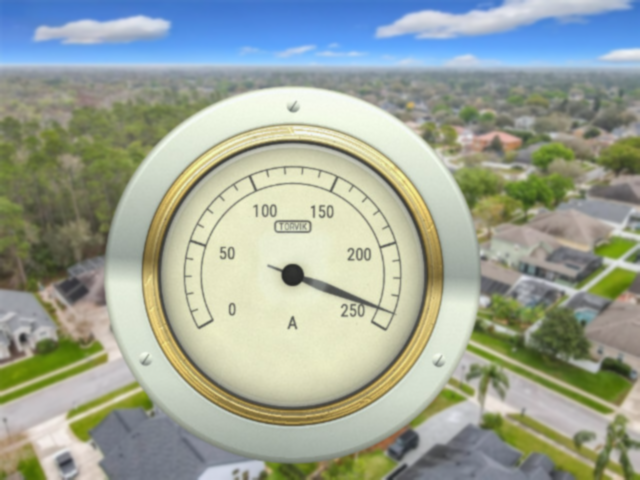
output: 240 A
